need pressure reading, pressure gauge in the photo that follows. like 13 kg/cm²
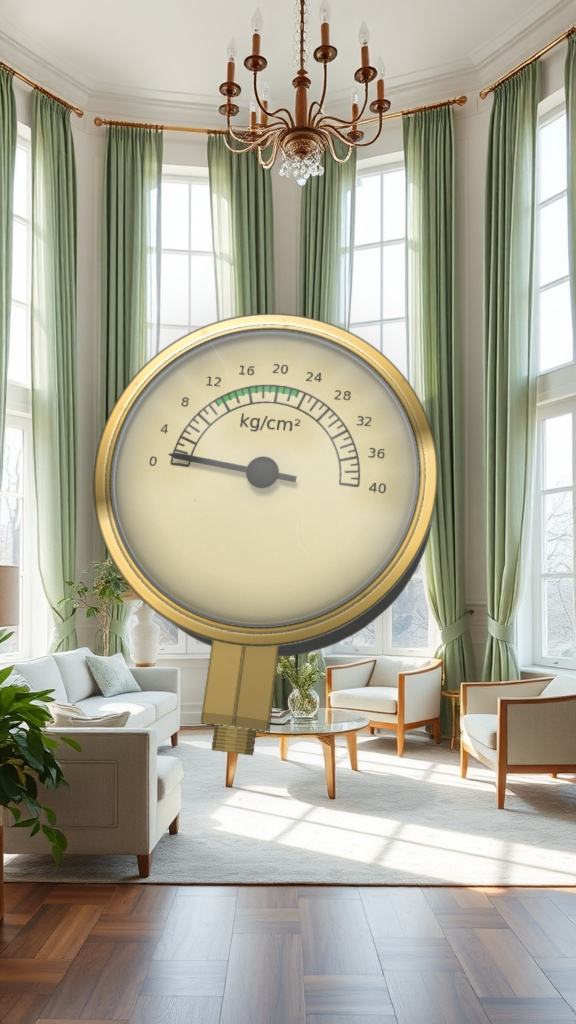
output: 1 kg/cm²
